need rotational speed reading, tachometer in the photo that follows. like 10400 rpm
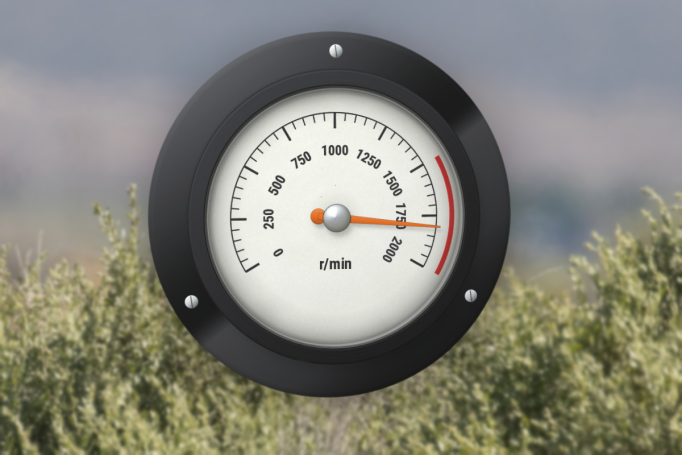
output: 1800 rpm
